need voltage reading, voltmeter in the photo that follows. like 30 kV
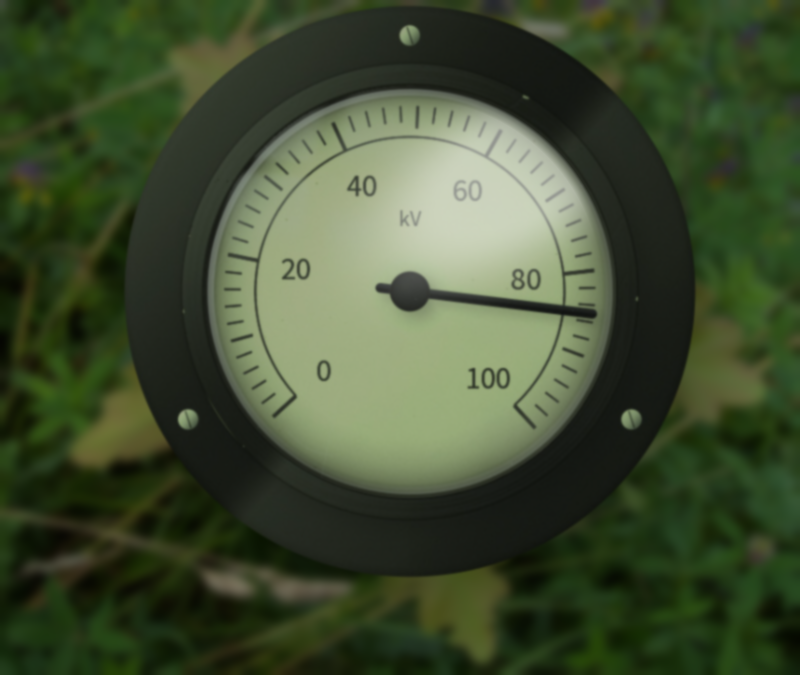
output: 85 kV
